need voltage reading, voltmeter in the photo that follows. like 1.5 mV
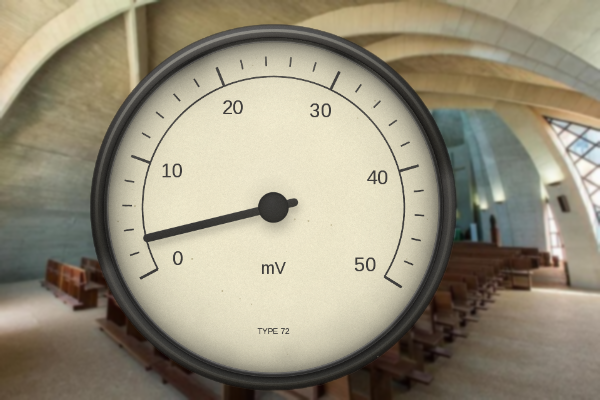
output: 3 mV
